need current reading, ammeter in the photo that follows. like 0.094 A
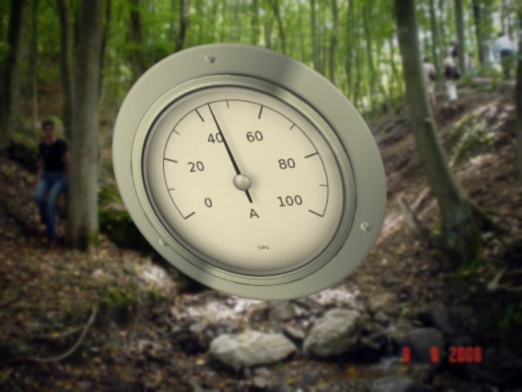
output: 45 A
